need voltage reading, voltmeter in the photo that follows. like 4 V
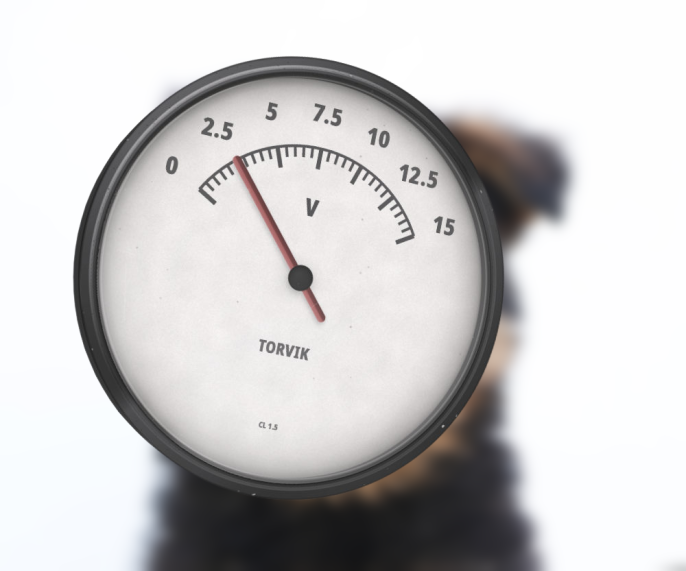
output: 2.5 V
